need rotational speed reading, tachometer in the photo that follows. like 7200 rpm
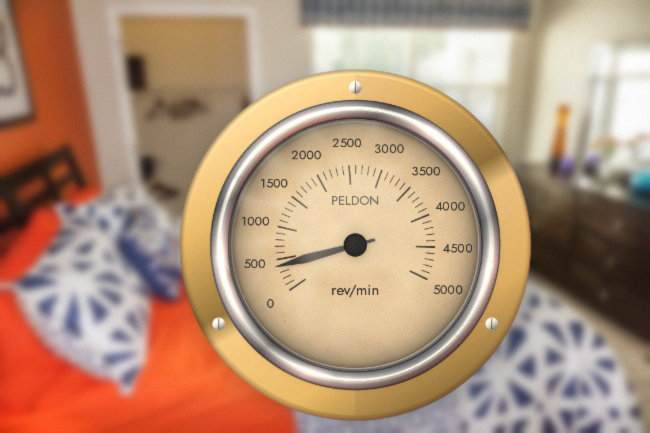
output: 400 rpm
